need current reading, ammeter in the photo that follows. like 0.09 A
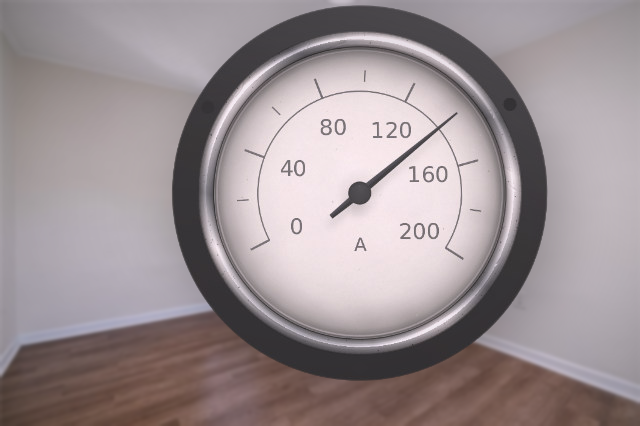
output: 140 A
